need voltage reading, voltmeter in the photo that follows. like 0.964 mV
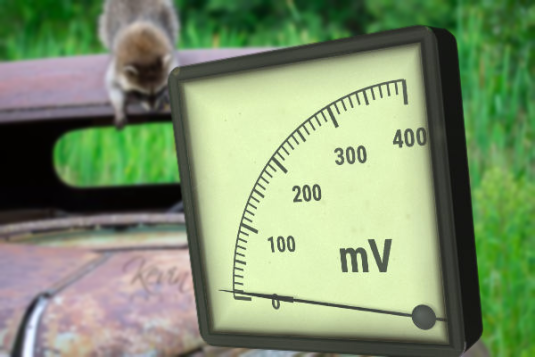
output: 10 mV
